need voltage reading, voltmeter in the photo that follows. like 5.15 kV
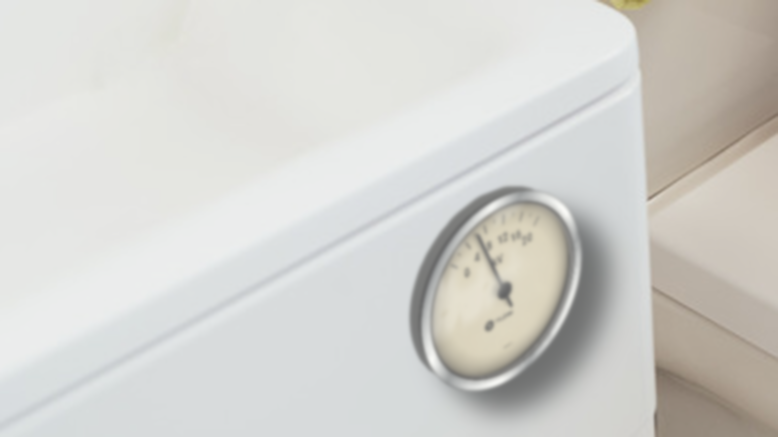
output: 6 kV
